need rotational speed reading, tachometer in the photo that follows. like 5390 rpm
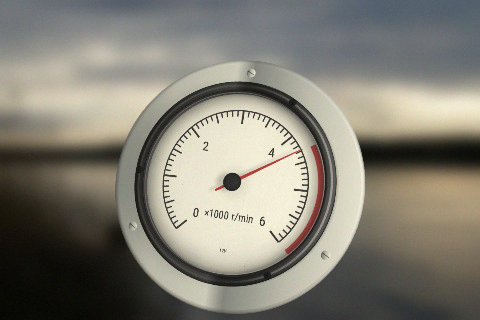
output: 4300 rpm
